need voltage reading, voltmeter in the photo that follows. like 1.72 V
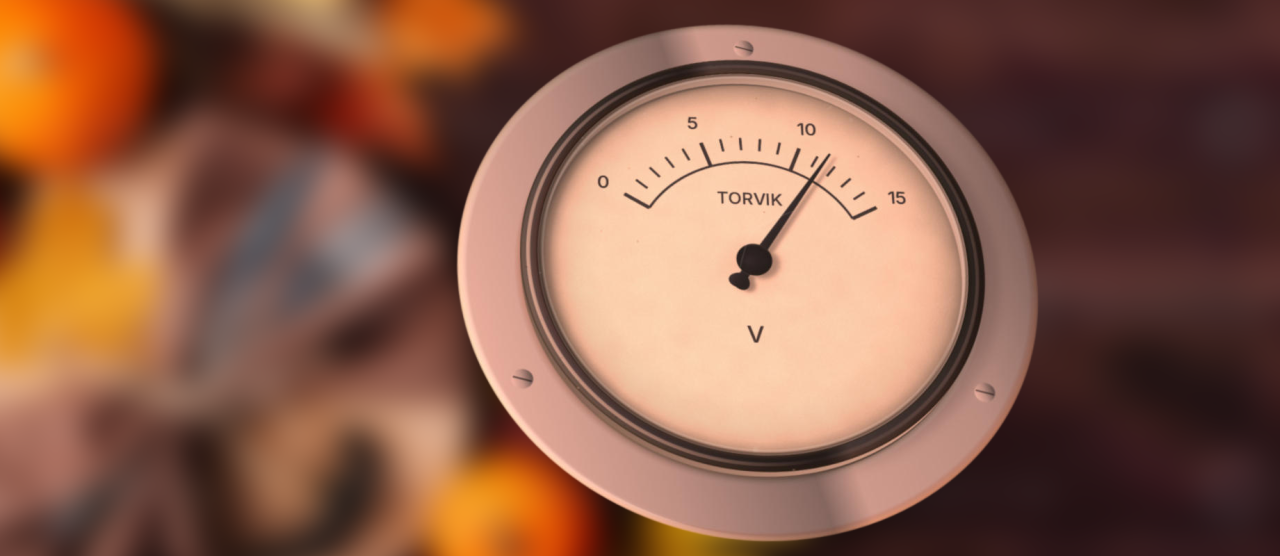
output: 11.5 V
